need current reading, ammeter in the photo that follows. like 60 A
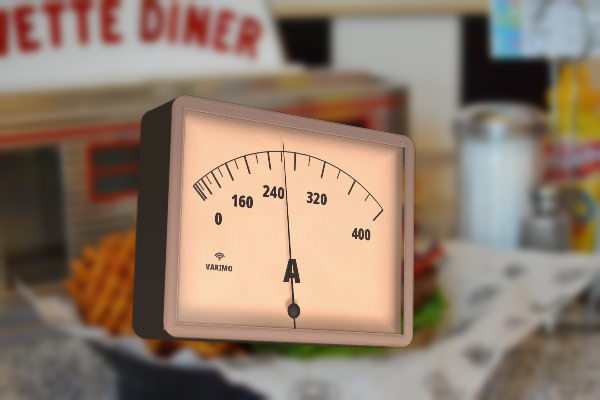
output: 260 A
